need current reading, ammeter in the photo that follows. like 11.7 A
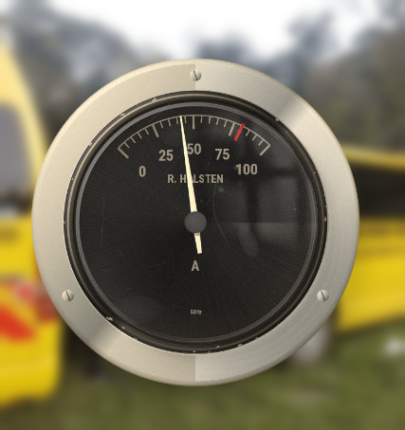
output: 42.5 A
